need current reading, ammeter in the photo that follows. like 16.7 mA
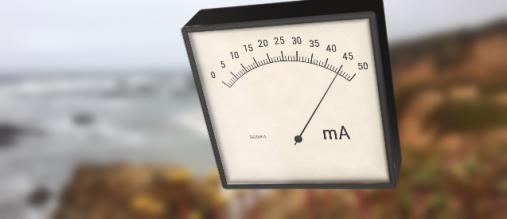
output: 45 mA
